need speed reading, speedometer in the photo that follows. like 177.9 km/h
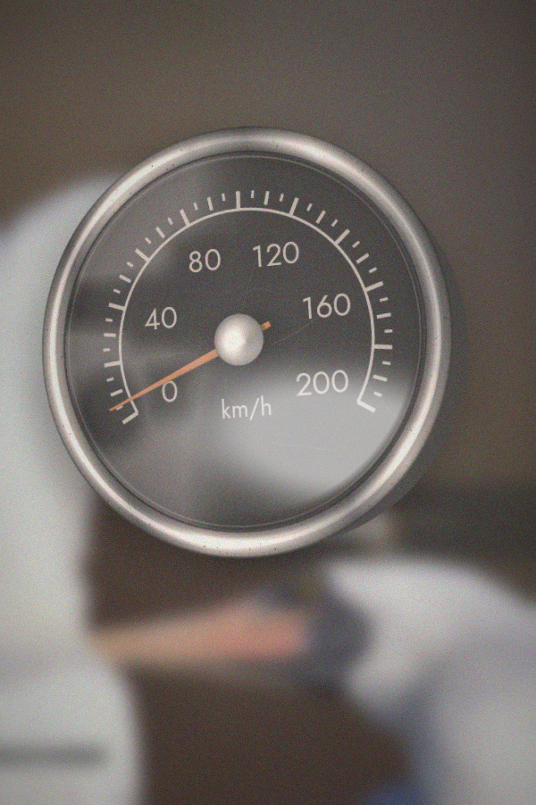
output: 5 km/h
